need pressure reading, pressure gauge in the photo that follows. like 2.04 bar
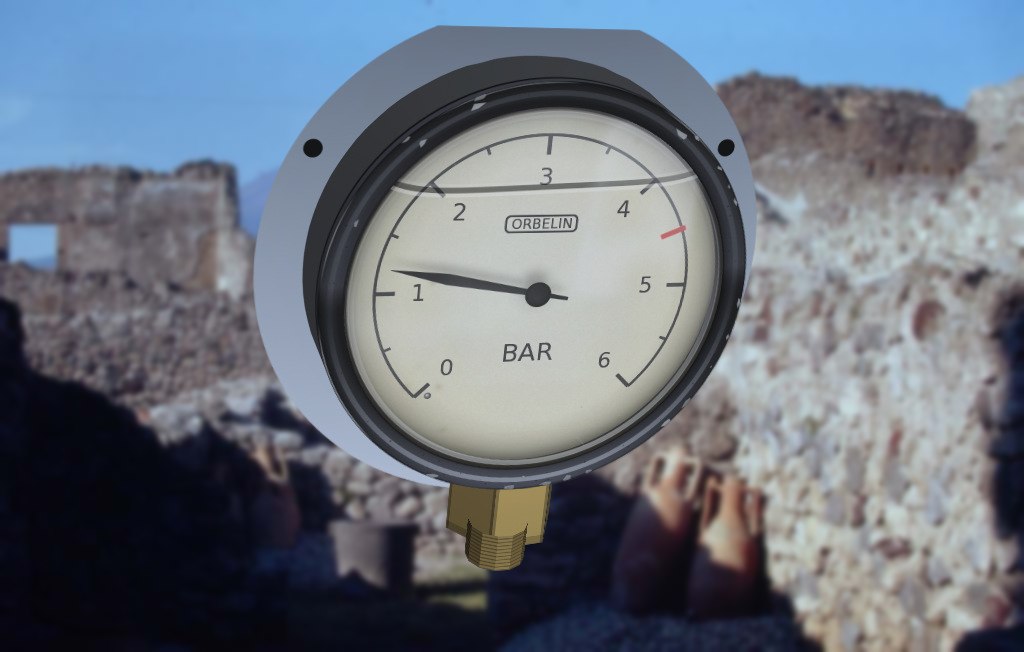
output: 1.25 bar
